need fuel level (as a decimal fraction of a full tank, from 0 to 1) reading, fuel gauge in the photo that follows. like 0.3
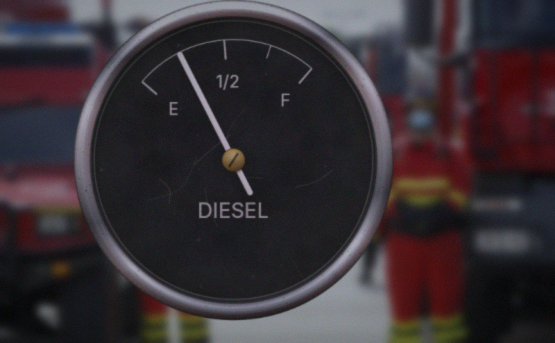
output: 0.25
